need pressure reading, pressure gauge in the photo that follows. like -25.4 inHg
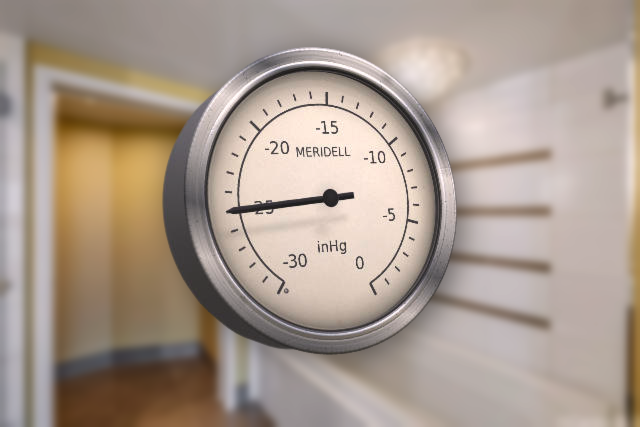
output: -25 inHg
